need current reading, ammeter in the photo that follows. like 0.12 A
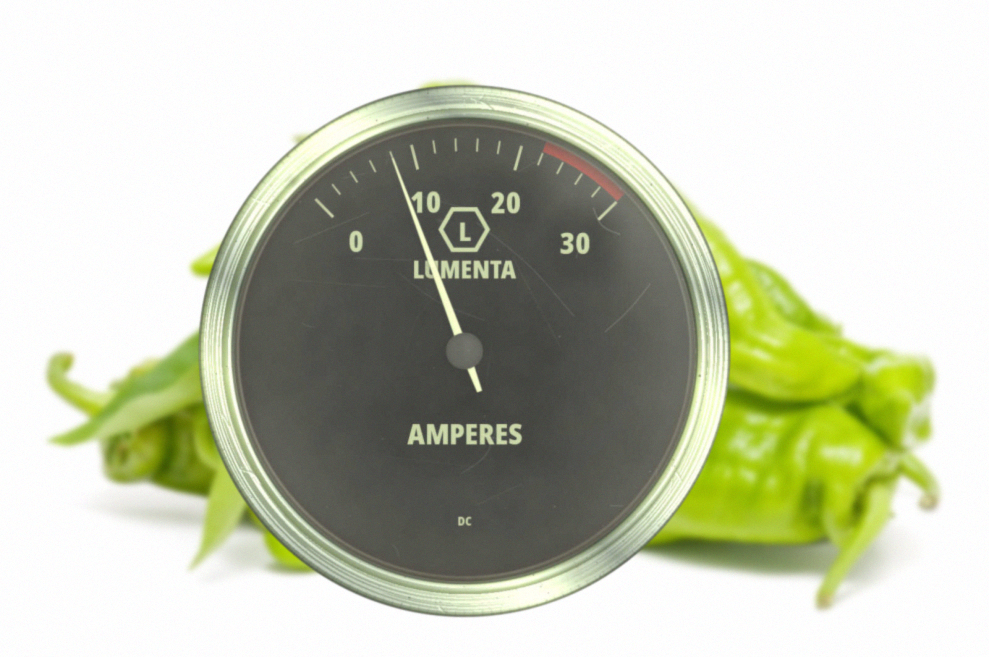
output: 8 A
